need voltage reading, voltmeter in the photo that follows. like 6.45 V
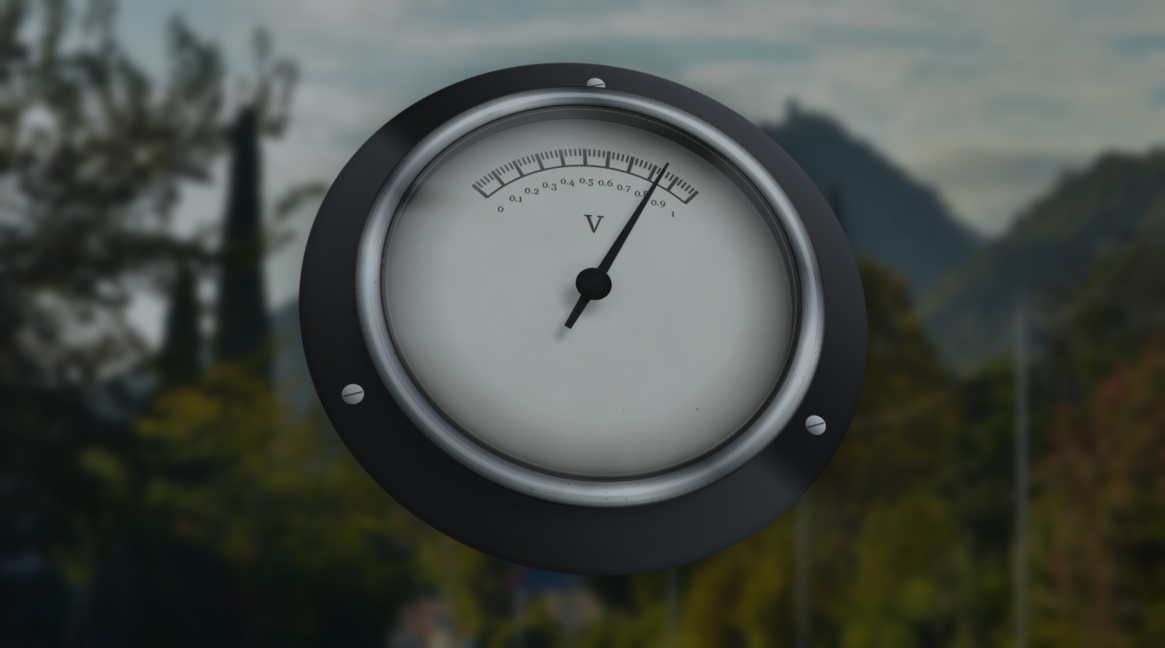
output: 0.84 V
